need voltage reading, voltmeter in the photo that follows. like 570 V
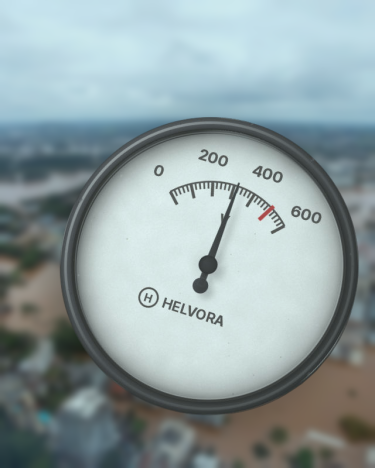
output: 320 V
